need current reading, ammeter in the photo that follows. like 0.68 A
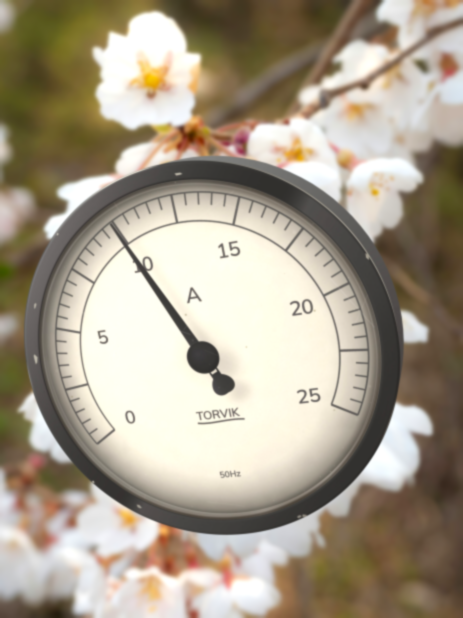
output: 10 A
